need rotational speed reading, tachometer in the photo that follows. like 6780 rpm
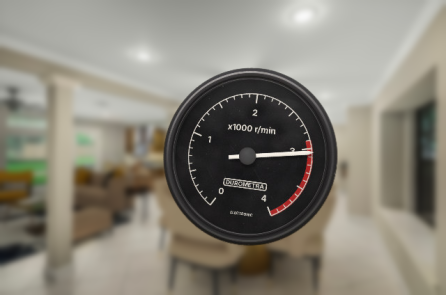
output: 3050 rpm
